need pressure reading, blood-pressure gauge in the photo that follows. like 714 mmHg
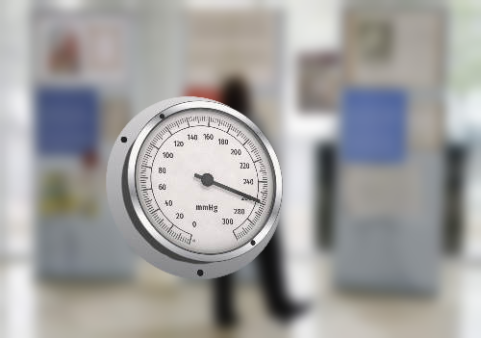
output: 260 mmHg
